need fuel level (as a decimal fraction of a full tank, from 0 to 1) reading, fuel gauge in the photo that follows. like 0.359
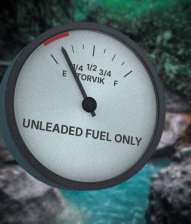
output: 0.125
